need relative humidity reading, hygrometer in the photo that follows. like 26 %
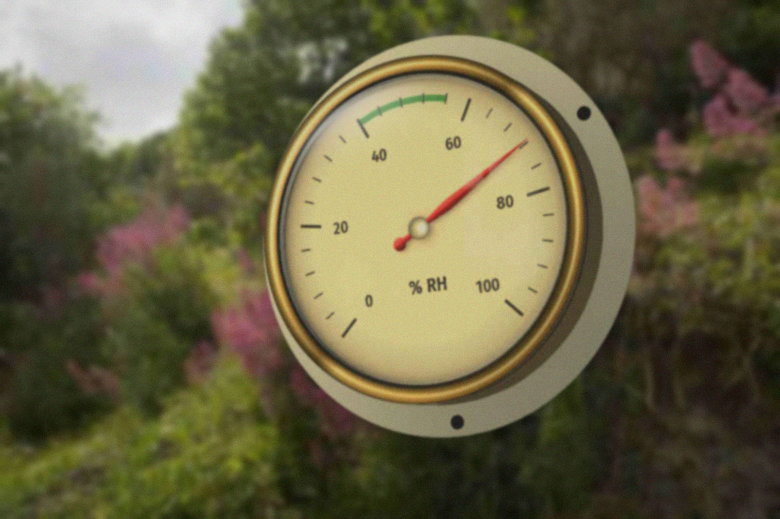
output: 72 %
